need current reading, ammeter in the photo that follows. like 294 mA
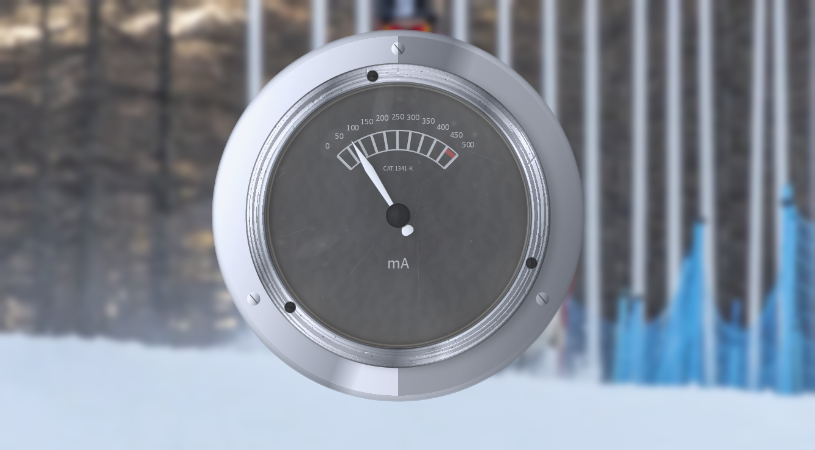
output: 75 mA
